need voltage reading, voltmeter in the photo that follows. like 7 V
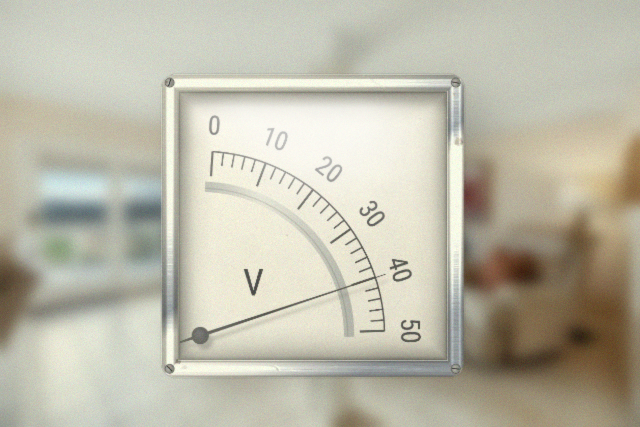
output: 40 V
